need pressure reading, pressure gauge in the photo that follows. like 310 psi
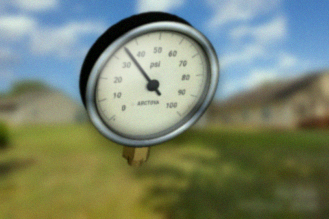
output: 35 psi
